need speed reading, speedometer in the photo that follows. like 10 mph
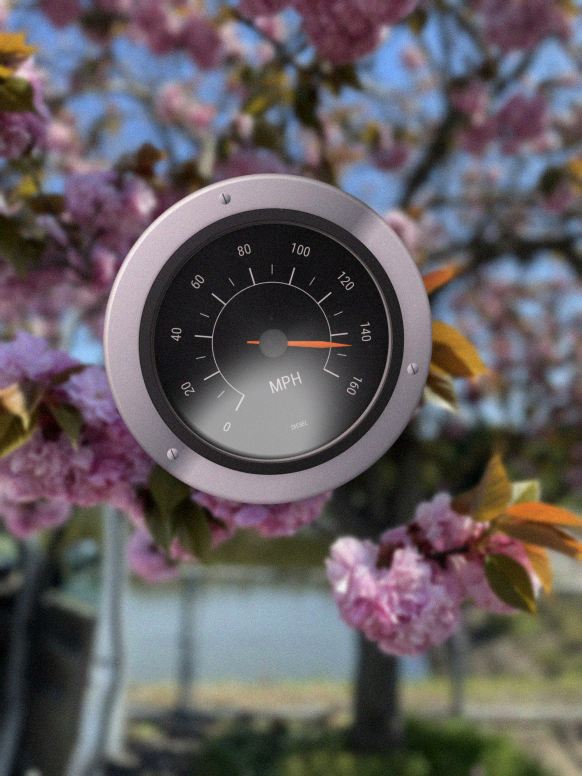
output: 145 mph
